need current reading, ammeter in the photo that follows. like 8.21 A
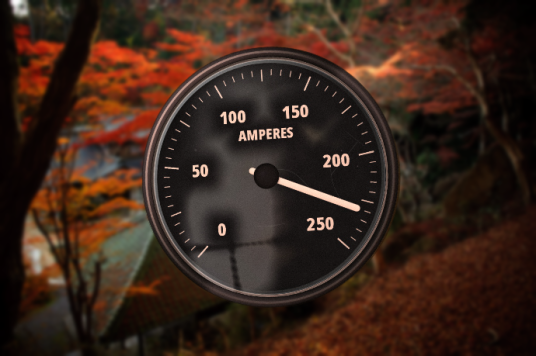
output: 230 A
